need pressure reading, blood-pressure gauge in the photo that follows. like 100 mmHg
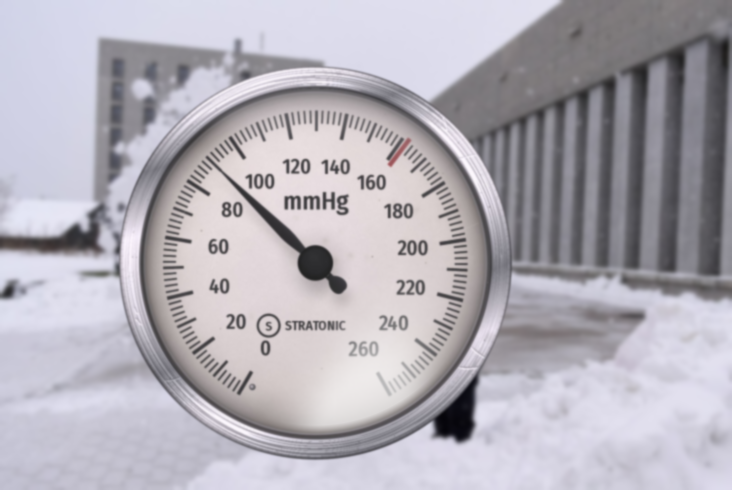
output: 90 mmHg
